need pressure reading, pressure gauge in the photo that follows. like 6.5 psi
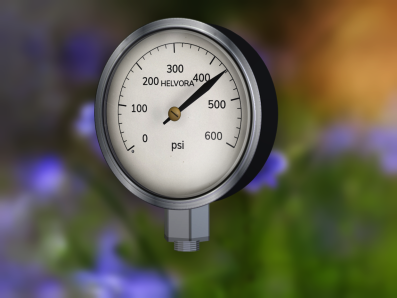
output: 440 psi
